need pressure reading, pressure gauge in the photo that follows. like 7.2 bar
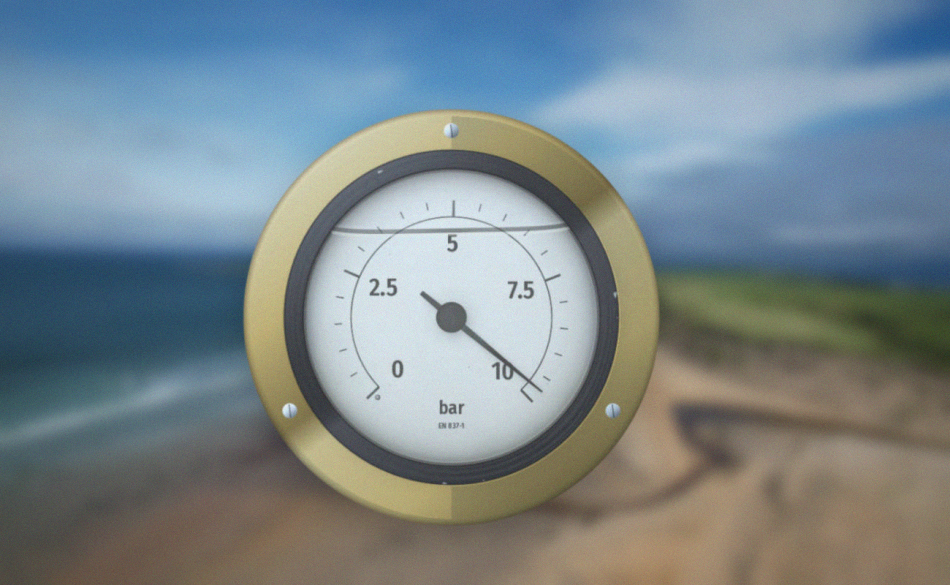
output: 9.75 bar
